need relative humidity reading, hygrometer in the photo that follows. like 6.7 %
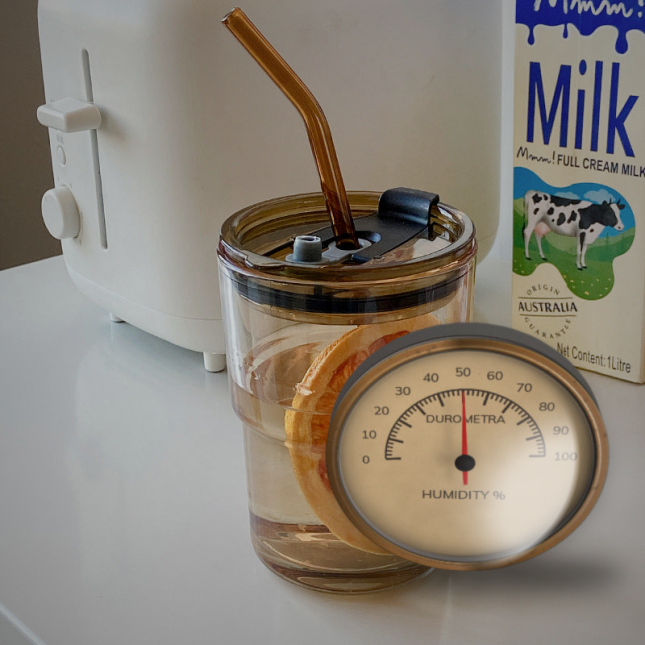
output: 50 %
